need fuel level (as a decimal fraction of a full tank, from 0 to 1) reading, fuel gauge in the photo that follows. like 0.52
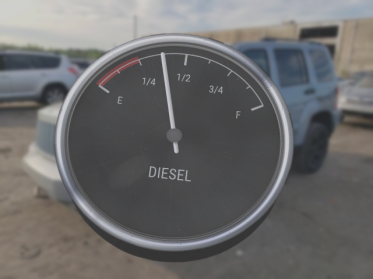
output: 0.375
